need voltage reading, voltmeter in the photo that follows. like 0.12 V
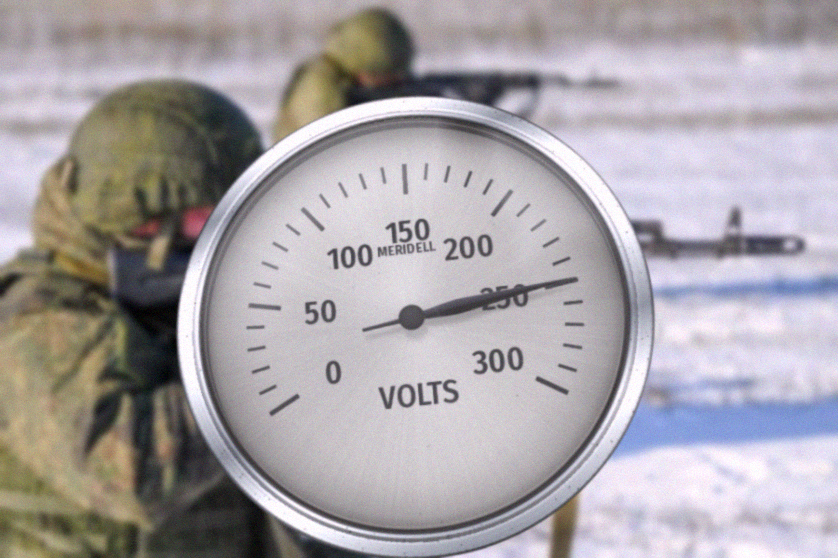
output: 250 V
